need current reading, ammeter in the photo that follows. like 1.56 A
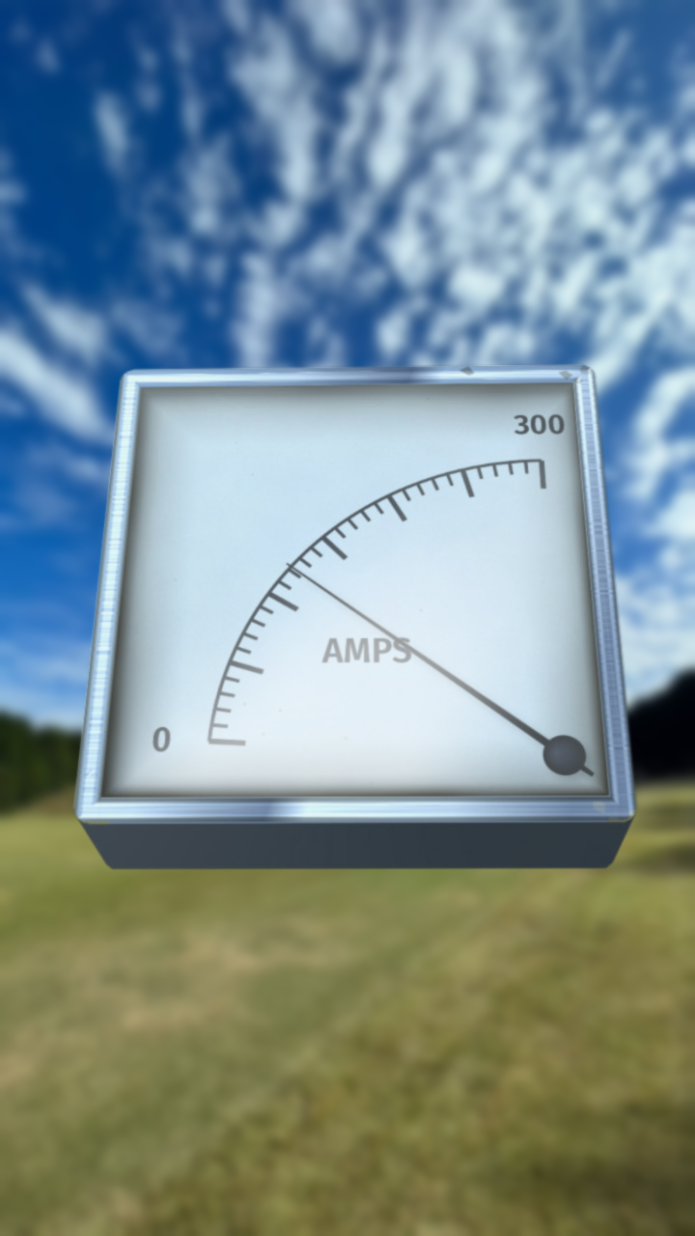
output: 120 A
